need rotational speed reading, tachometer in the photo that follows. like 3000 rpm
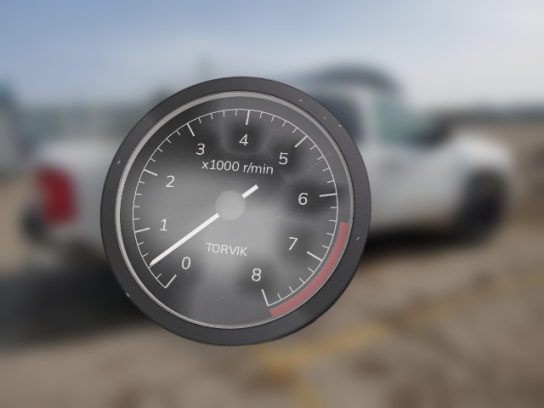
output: 400 rpm
